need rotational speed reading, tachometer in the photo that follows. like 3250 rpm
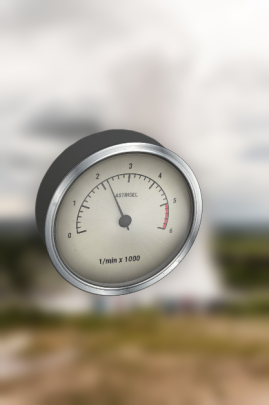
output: 2200 rpm
